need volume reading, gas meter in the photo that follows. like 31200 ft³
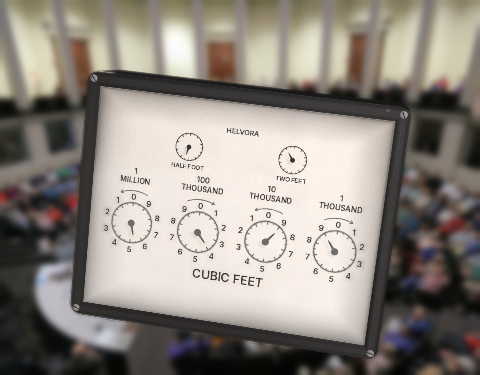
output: 538900 ft³
